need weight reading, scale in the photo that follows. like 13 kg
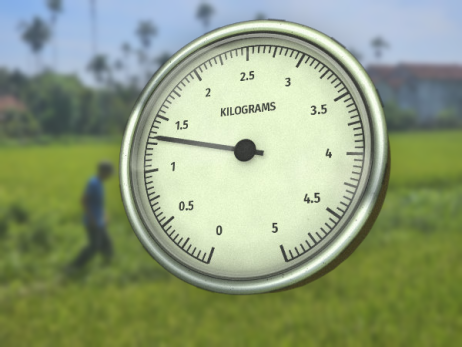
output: 1.3 kg
